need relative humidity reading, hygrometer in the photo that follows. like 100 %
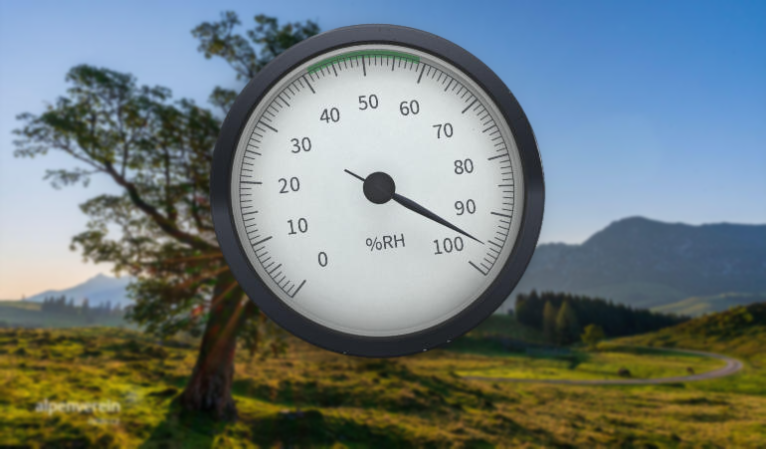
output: 96 %
